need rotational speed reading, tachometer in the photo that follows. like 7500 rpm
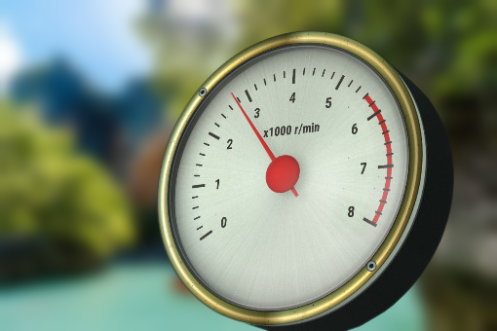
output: 2800 rpm
